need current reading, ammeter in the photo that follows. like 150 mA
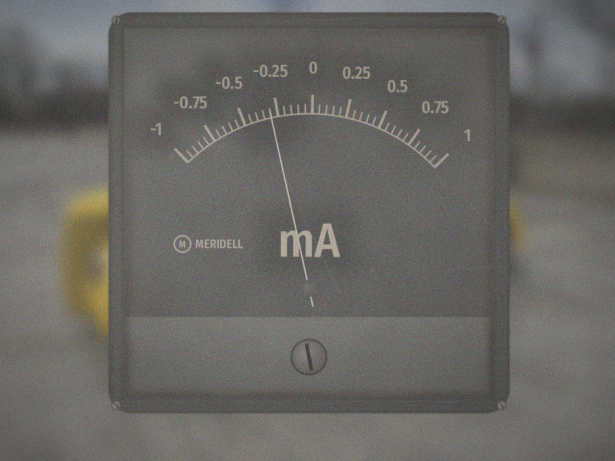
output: -0.3 mA
